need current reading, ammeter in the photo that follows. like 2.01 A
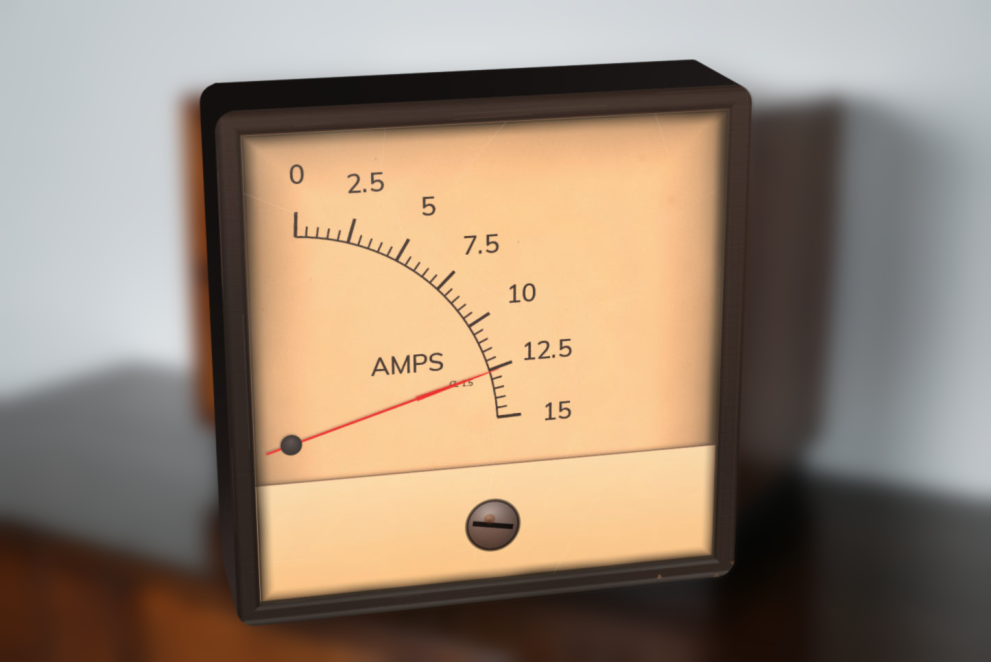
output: 12.5 A
